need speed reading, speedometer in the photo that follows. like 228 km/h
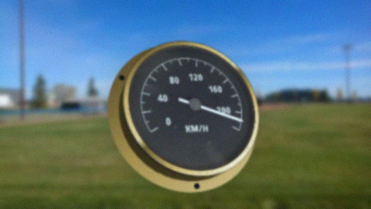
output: 210 km/h
